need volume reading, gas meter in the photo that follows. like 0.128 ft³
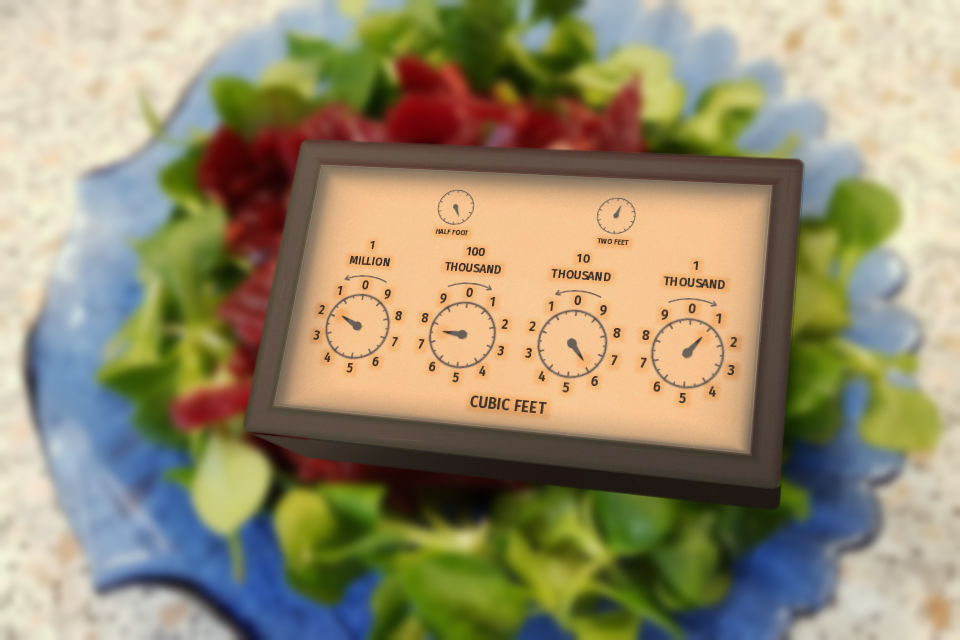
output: 176100 ft³
